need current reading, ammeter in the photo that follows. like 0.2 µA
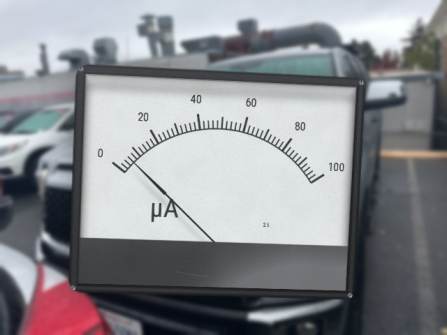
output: 6 µA
